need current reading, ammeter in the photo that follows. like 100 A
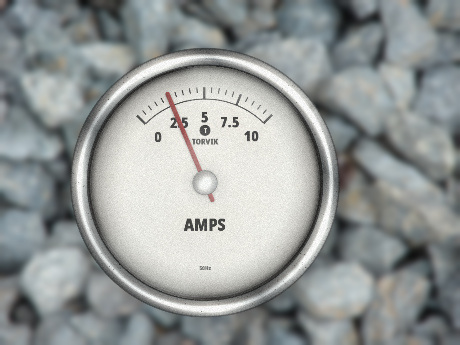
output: 2.5 A
